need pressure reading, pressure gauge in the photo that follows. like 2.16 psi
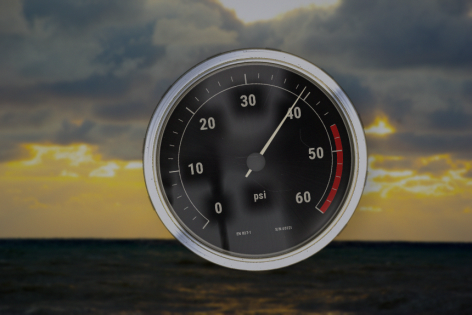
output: 39 psi
